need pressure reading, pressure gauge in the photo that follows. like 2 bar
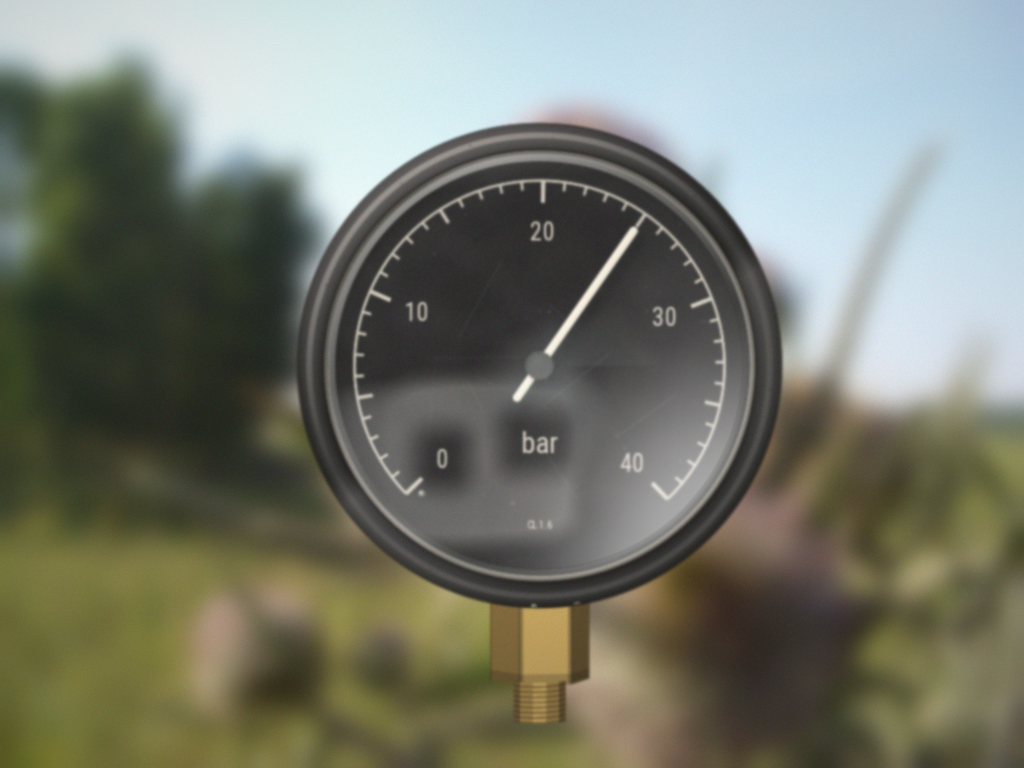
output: 25 bar
